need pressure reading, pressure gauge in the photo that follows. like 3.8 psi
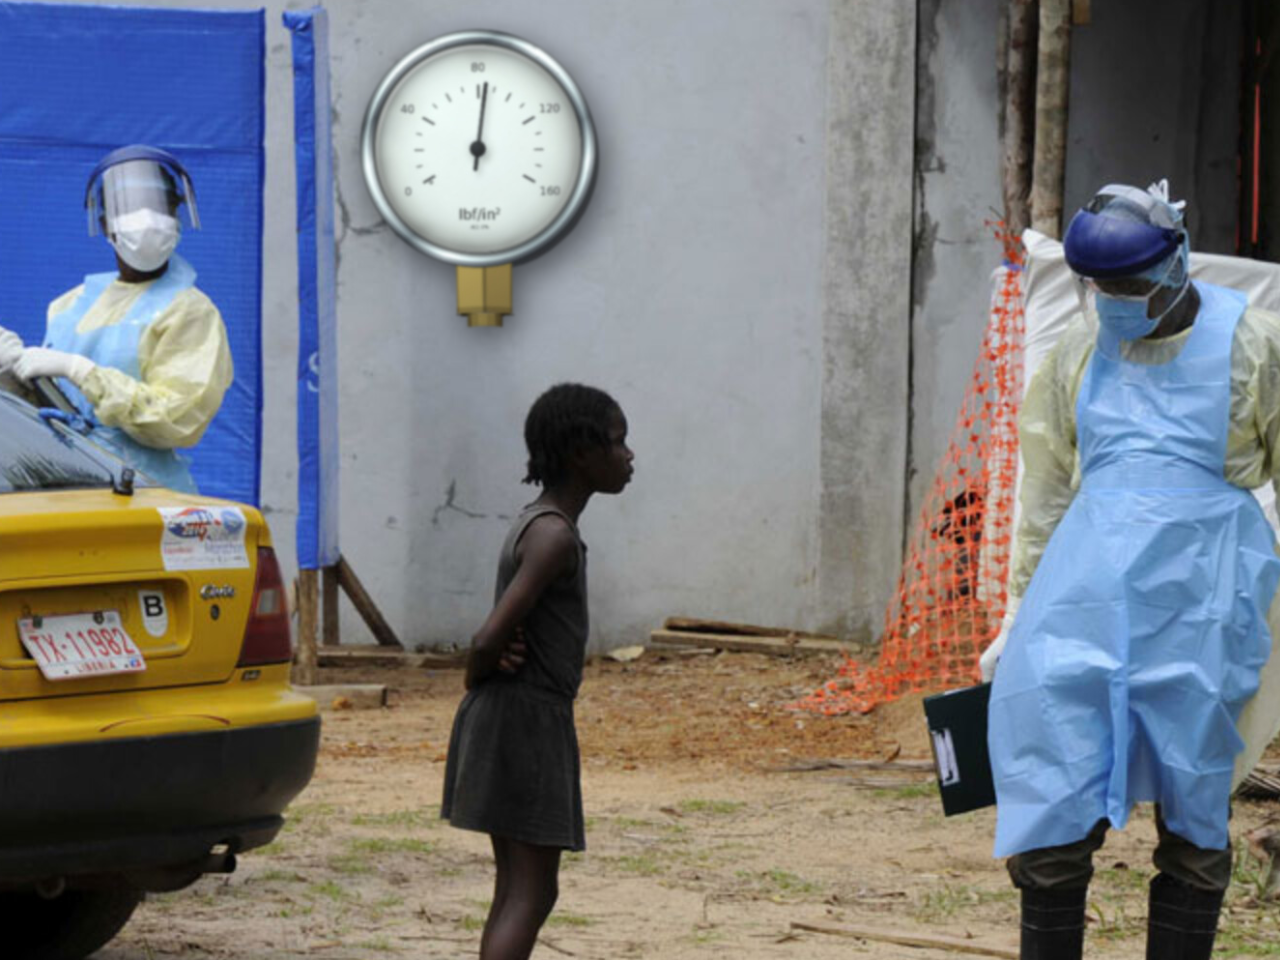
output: 85 psi
